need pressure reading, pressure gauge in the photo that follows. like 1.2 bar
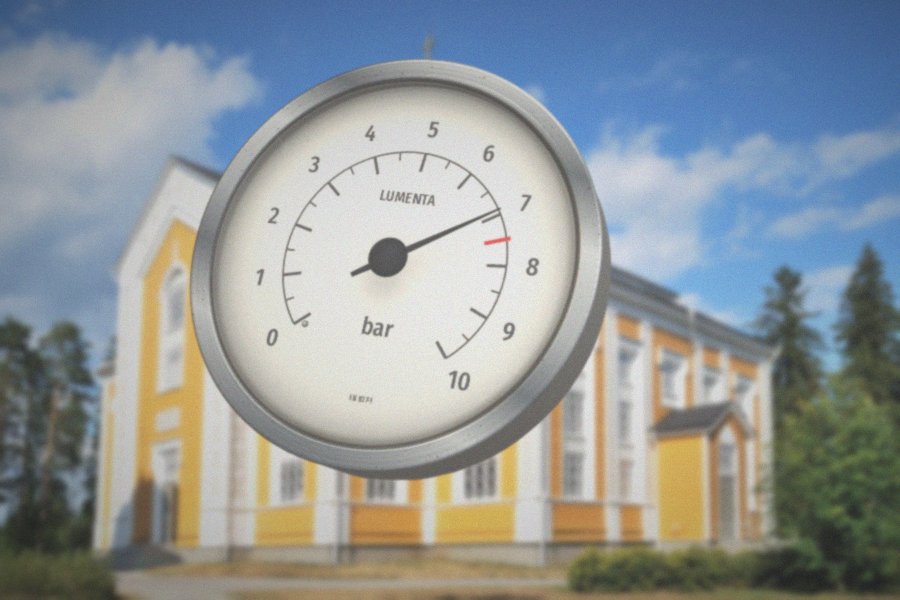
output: 7 bar
